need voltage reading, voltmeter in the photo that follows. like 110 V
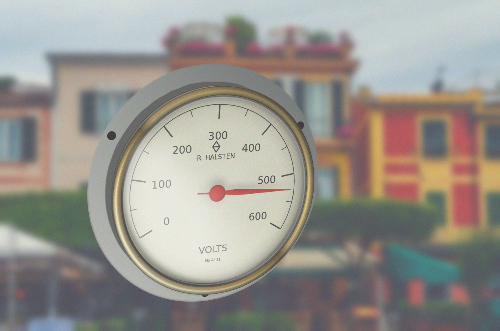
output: 525 V
